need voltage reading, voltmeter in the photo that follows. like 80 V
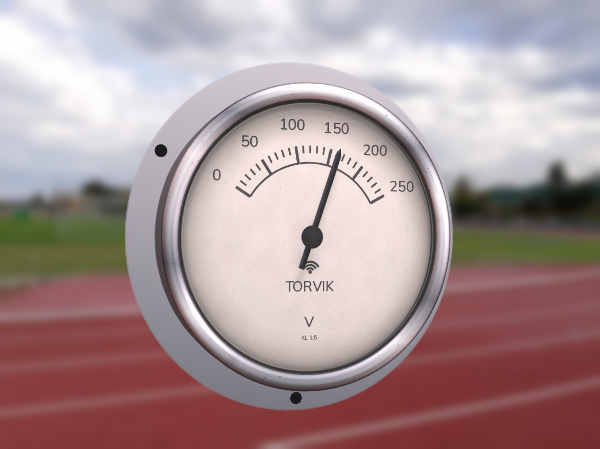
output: 160 V
